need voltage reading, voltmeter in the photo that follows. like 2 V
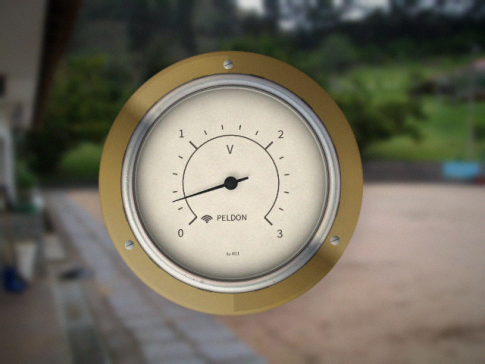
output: 0.3 V
